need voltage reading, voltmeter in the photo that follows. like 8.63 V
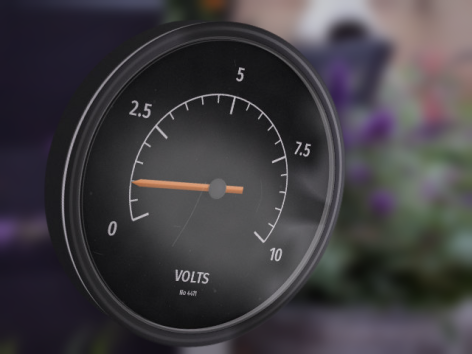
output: 1 V
